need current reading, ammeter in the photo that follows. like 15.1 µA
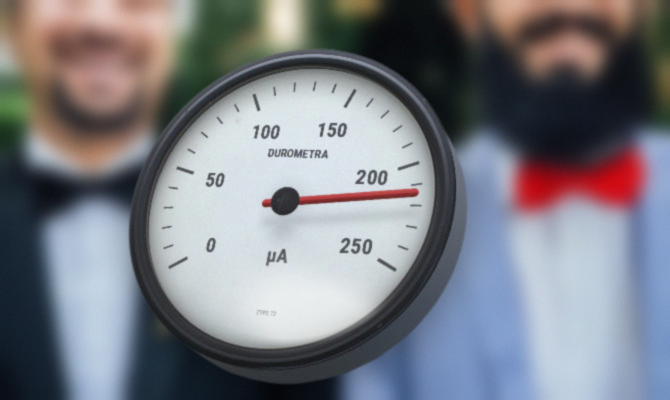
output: 215 µA
